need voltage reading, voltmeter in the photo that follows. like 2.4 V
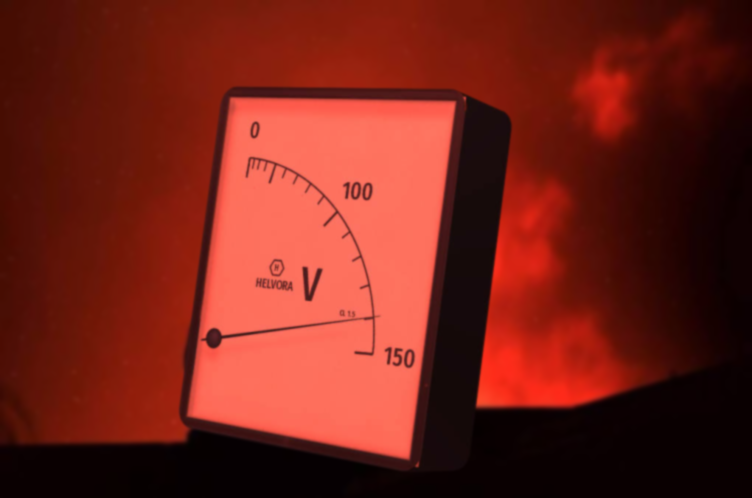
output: 140 V
